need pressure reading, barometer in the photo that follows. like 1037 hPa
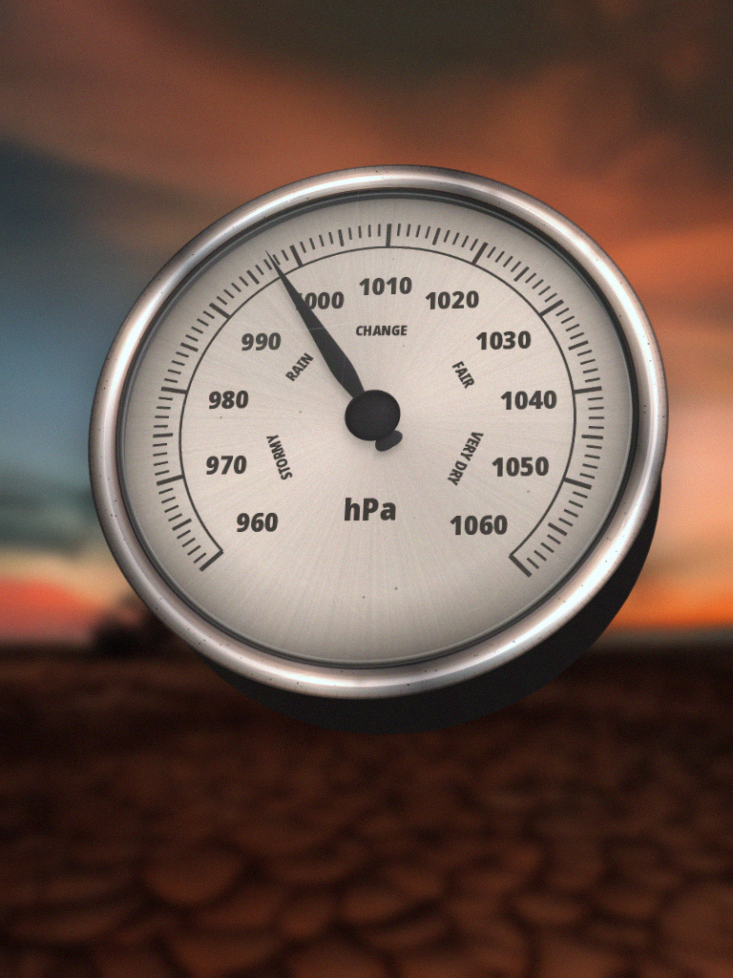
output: 997.5 hPa
